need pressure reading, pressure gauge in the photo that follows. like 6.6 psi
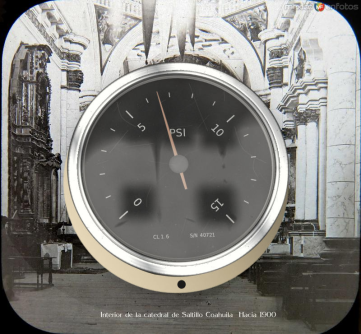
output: 6.5 psi
